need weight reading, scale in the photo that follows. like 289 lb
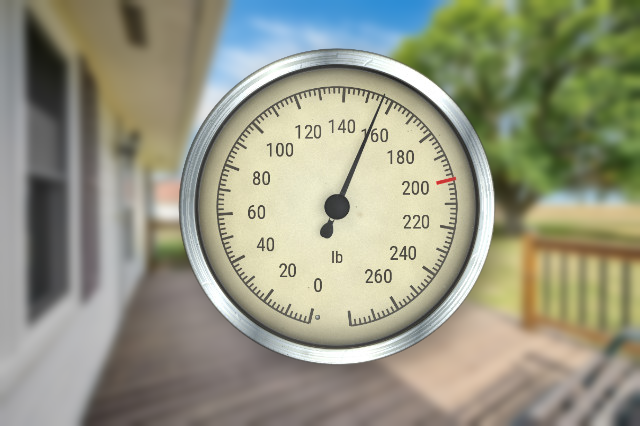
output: 156 lb
